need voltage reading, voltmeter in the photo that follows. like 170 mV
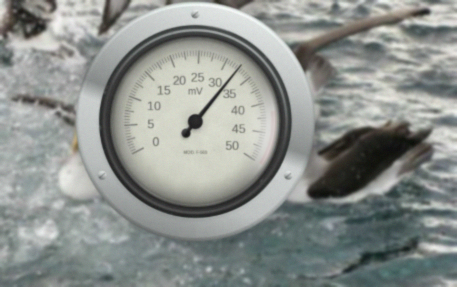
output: 32.5 mV
